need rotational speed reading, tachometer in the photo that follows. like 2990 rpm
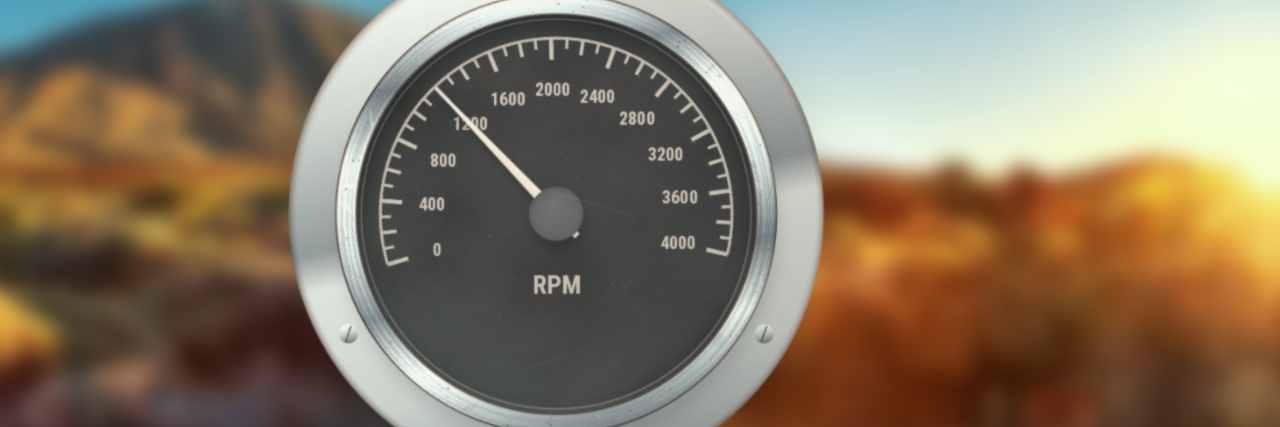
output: 1200 rpm
